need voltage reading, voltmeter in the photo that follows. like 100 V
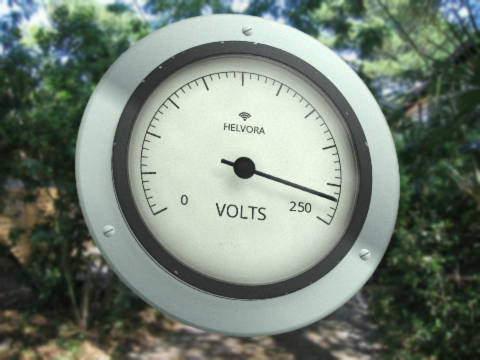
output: 235 V
